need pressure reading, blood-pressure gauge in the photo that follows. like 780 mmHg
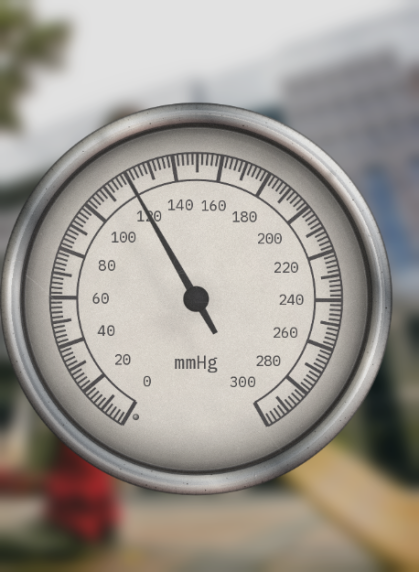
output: 120 mmHg
